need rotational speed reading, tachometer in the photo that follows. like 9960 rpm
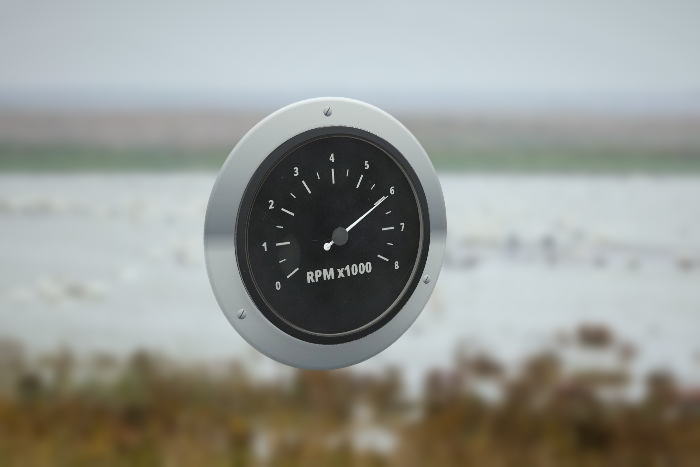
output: 6000 rpm
